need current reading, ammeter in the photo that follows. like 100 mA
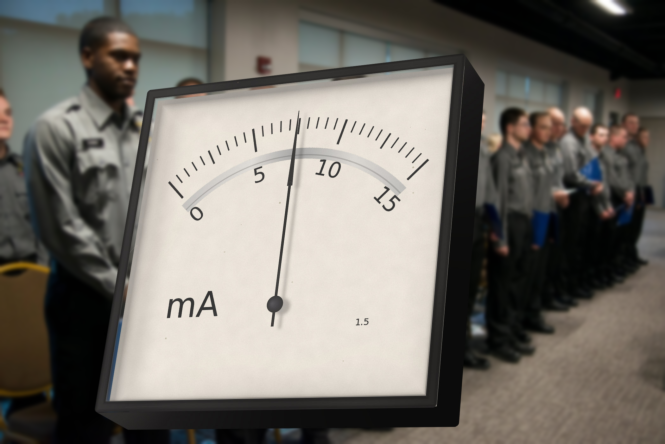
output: 7.5 mA
